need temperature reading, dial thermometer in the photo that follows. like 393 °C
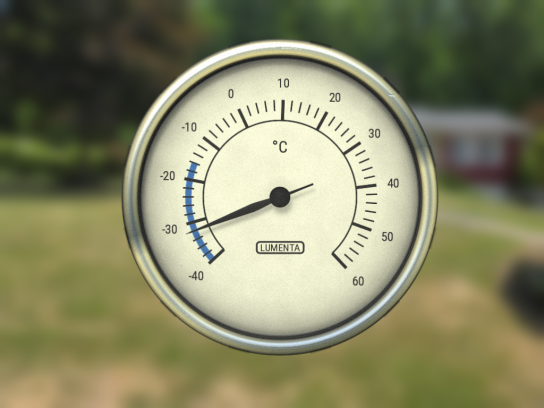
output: -32 °C
